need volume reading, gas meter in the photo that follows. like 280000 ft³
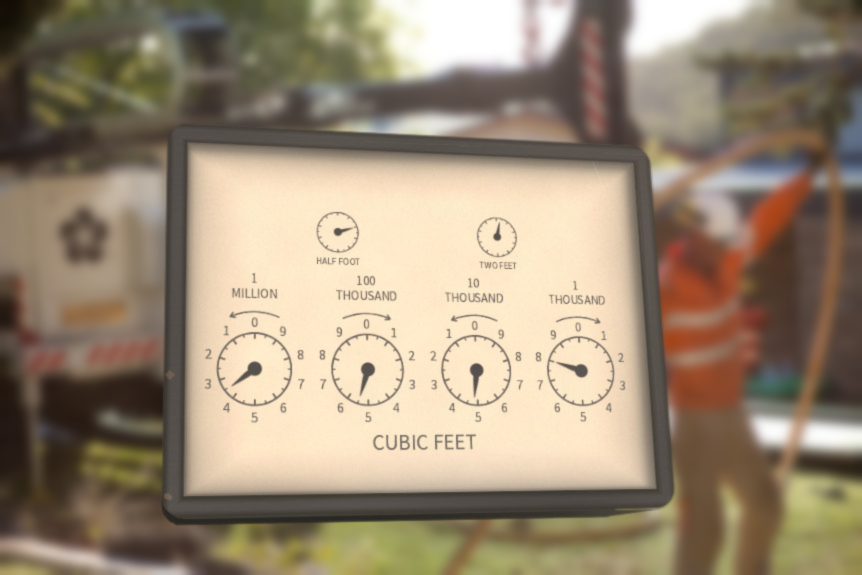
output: 354800 ft³
